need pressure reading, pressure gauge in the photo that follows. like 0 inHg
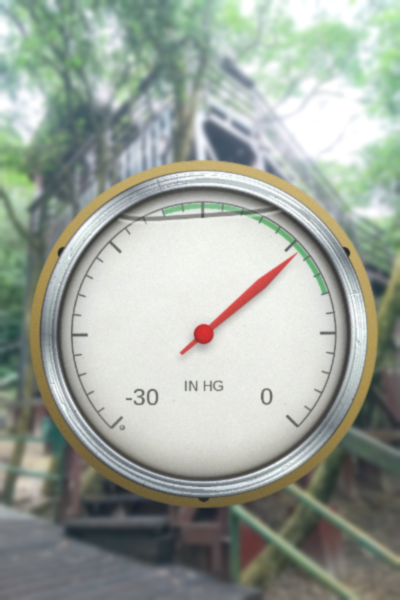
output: -9.5 inHg
